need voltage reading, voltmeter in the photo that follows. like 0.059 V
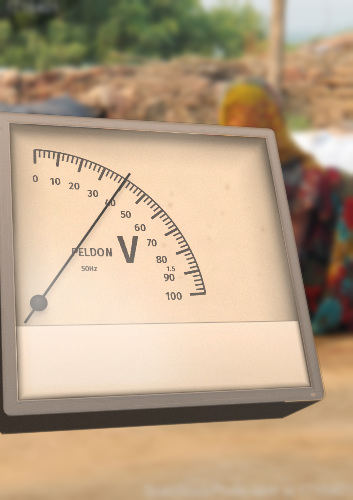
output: 40 V
